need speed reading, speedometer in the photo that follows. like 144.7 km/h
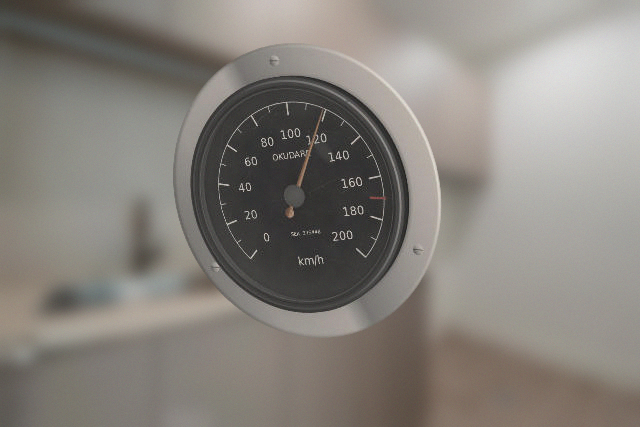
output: 120 km/h
